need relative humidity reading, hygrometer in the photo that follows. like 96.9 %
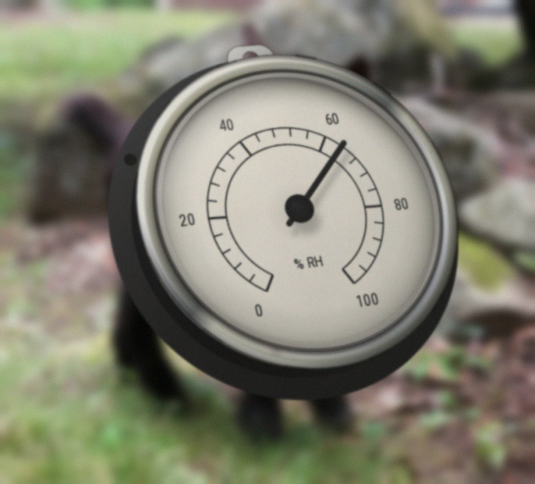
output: 64 %
